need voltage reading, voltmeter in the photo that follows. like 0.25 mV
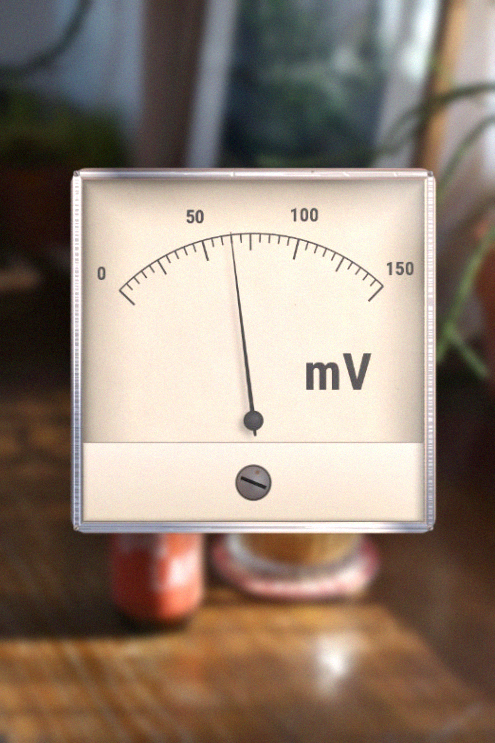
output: 65 mV
